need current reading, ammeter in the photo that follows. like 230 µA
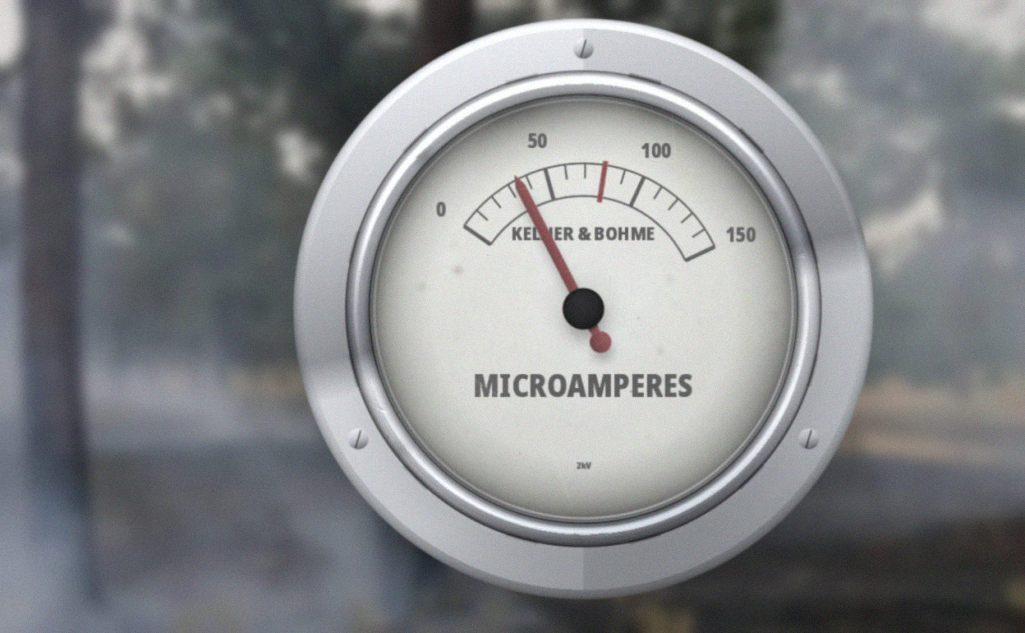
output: 35 µA
